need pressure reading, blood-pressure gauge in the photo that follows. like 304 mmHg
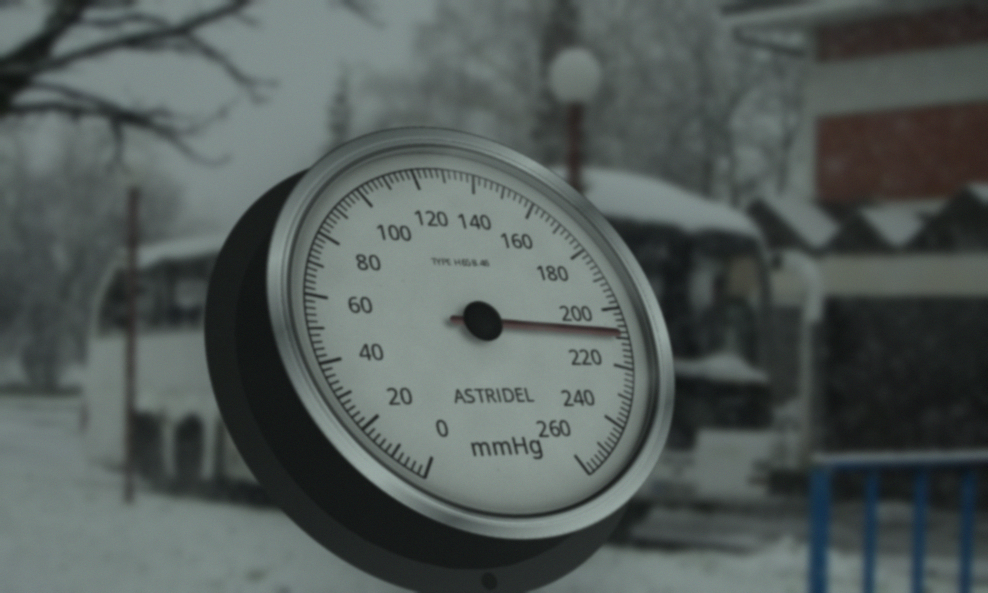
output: 210 mmHg
